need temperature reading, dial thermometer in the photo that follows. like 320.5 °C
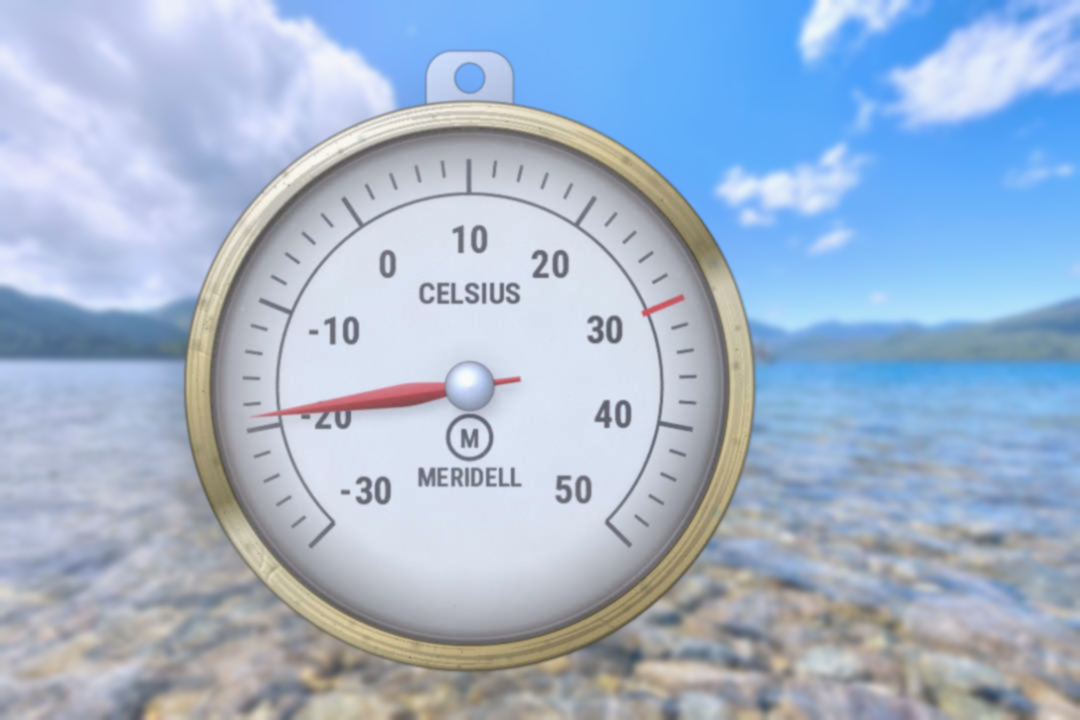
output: -19 °C
